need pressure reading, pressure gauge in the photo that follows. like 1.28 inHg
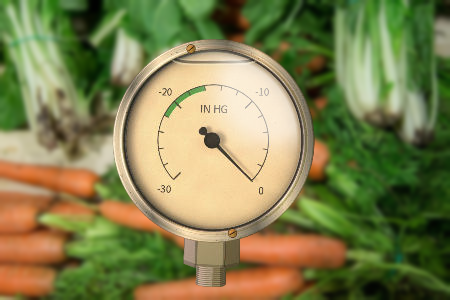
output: 0 inHg
